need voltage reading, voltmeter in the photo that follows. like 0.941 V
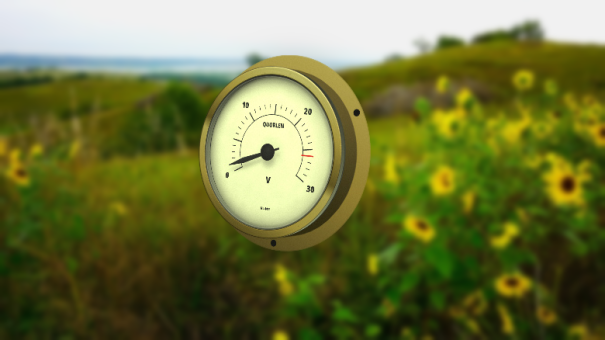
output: 1 V
